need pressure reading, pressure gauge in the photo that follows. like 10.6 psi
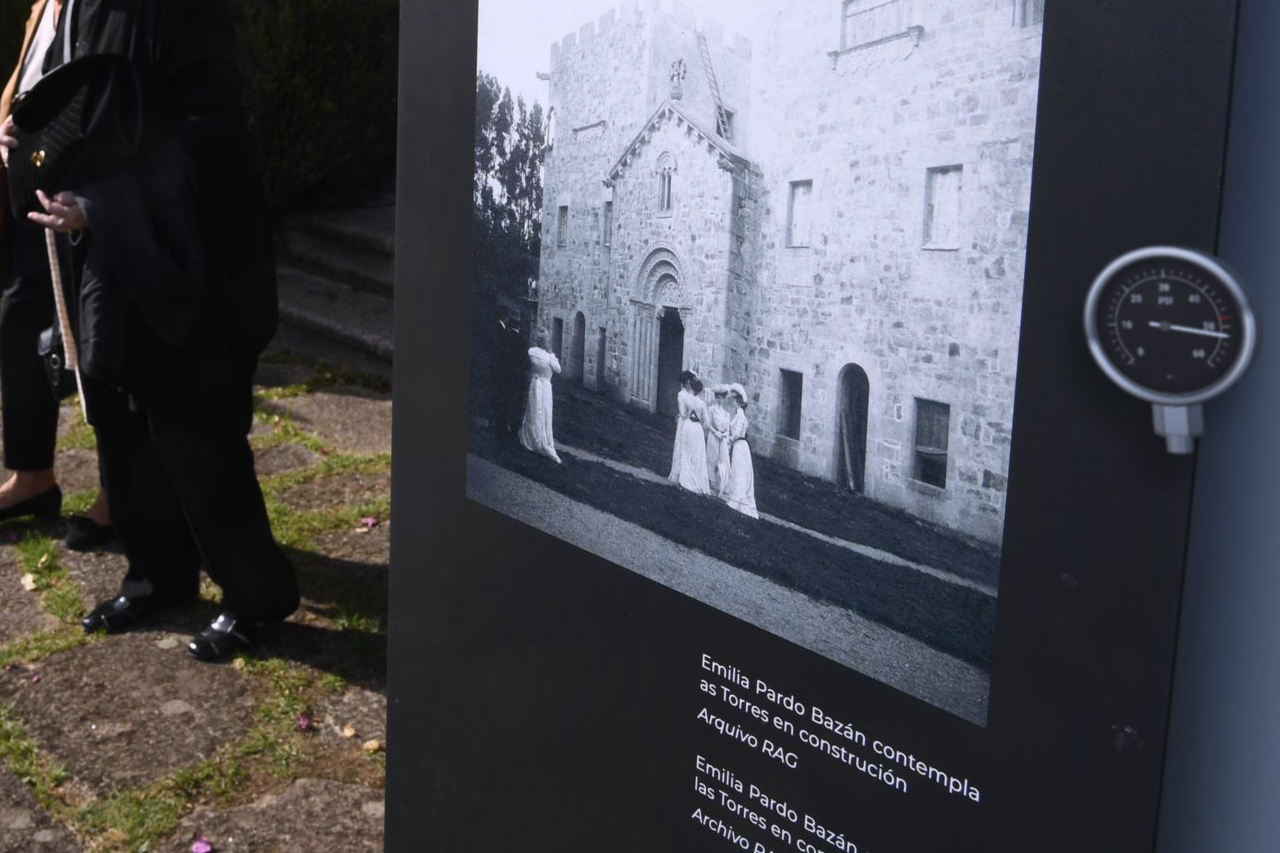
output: 52 psi
